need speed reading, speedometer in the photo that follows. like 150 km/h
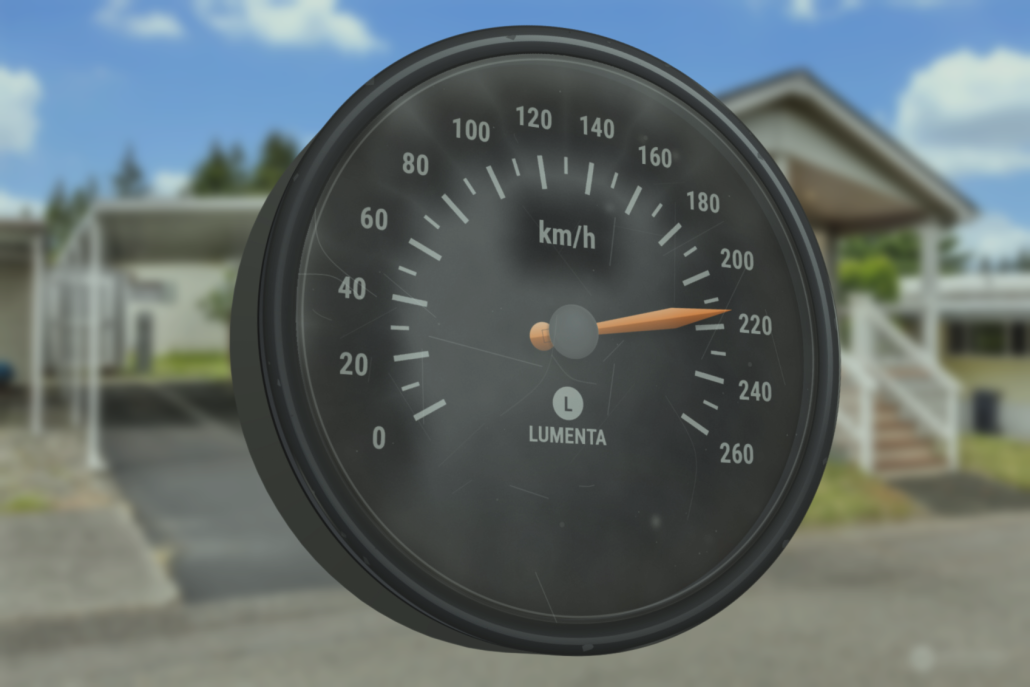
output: 215 km/h
